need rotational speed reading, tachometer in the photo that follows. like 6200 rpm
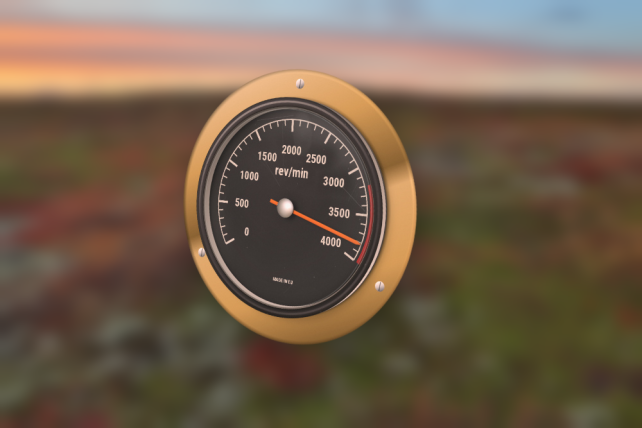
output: 3800 rpm
